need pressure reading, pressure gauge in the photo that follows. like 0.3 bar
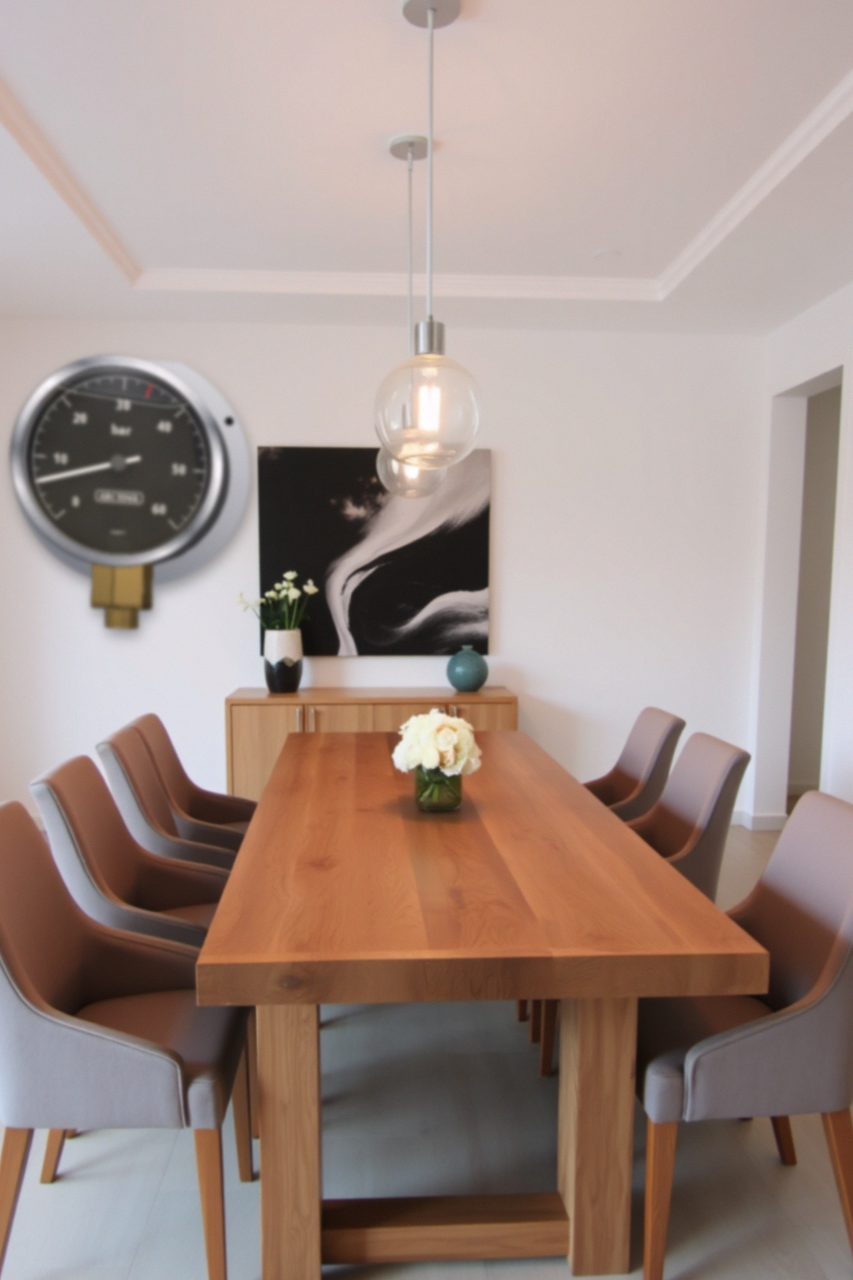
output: 6 bar
